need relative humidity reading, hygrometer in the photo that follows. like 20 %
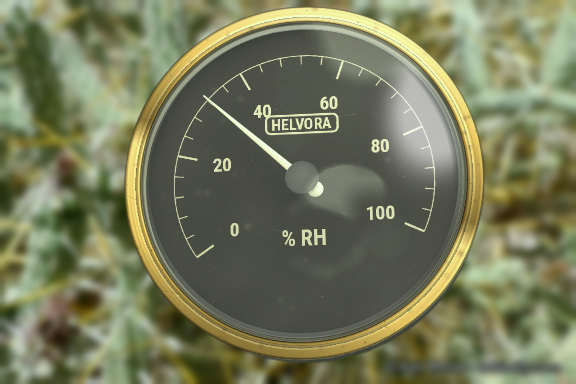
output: 32 %
